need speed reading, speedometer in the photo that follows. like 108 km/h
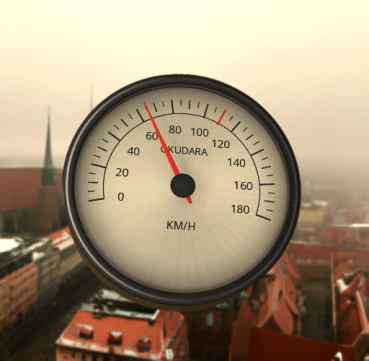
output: 65 km/h
